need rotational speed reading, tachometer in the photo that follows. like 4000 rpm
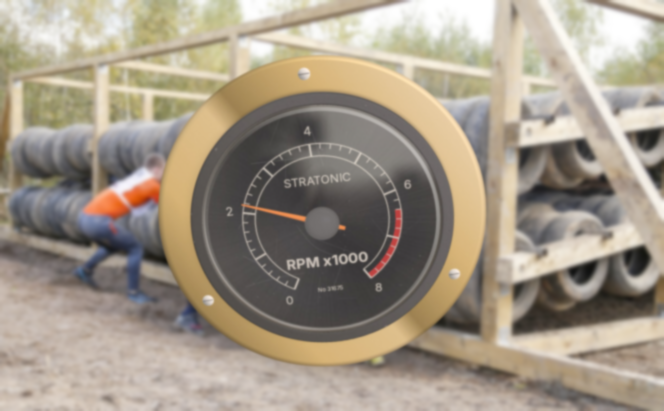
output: 2200 rpm
